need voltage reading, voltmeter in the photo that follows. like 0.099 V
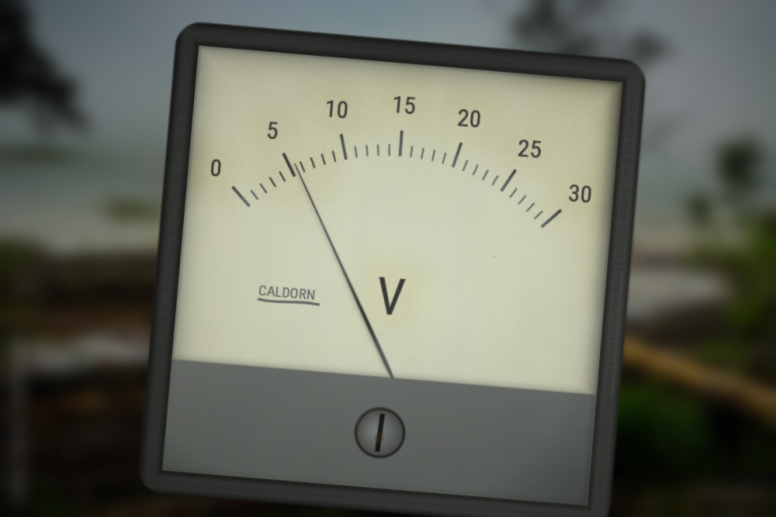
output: 5.5 V
